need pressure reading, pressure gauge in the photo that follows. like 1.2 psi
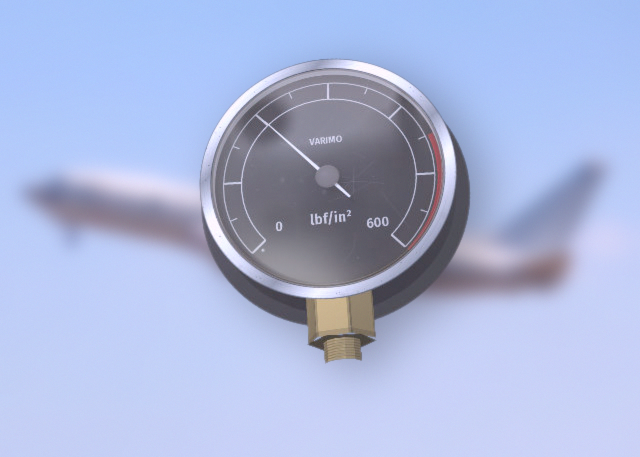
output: 200 psi
